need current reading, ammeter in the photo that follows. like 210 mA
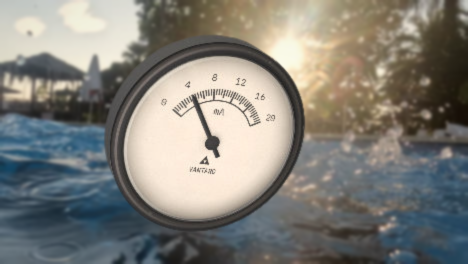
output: 4 mA
